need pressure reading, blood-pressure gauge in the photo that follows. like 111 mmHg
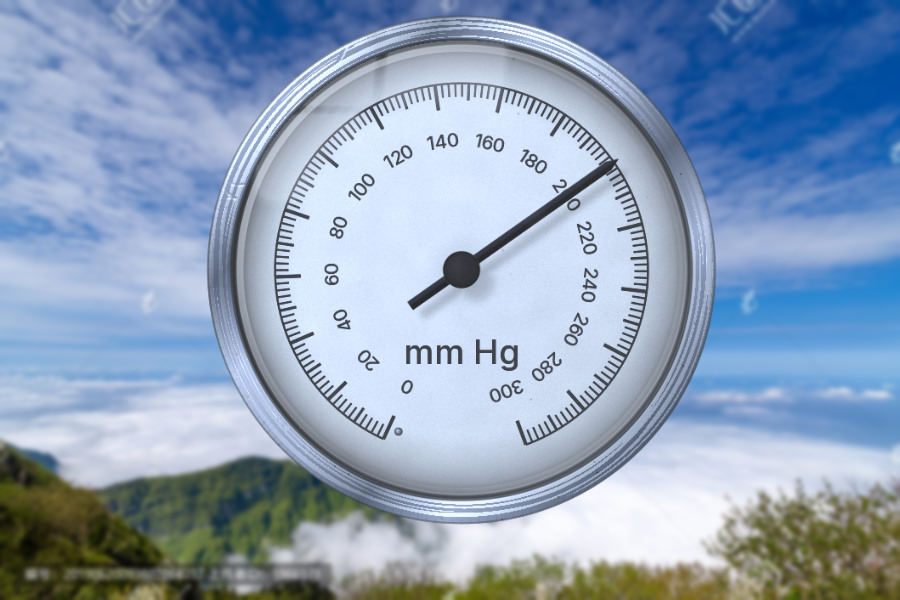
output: 200 mmHg
